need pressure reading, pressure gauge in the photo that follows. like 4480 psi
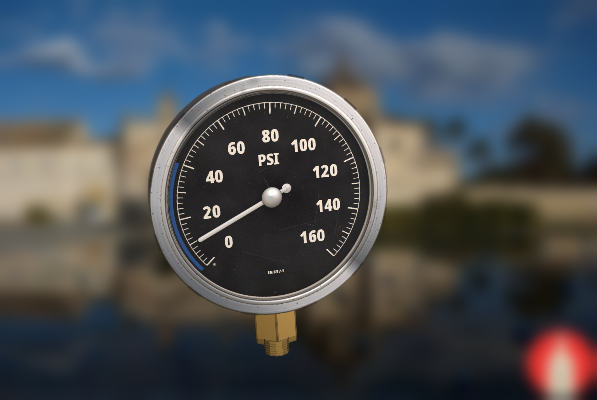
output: 10 psi
